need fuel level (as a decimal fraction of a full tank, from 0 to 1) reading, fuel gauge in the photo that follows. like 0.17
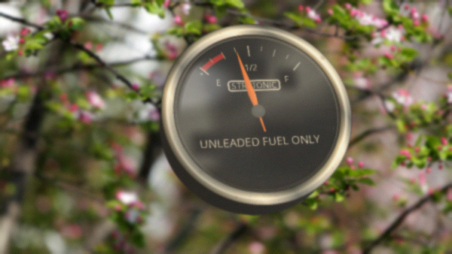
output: 0.375
